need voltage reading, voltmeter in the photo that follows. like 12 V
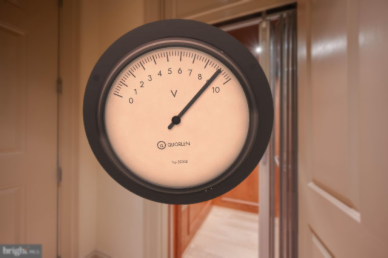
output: 9 V
